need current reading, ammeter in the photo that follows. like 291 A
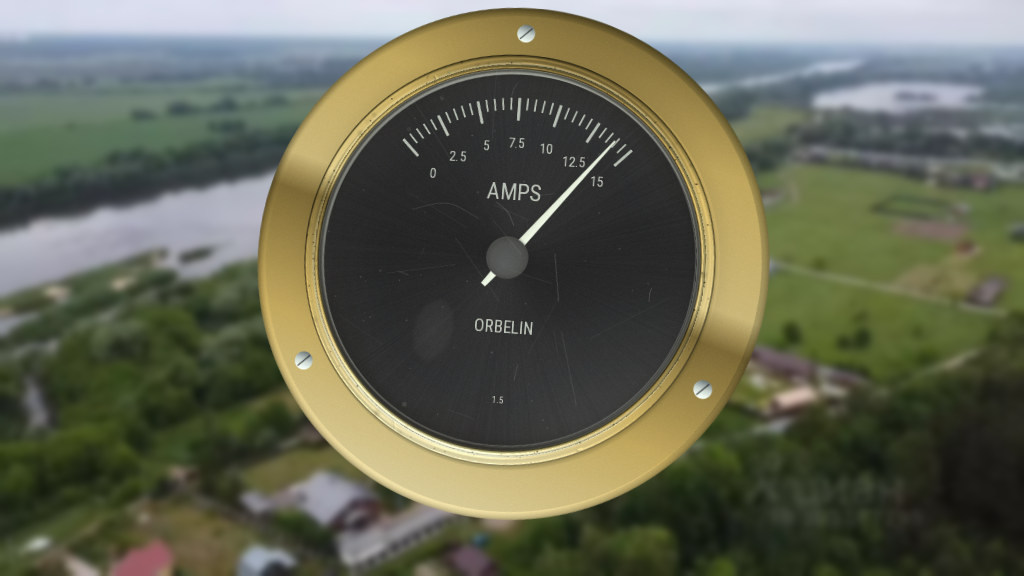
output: 14 A
